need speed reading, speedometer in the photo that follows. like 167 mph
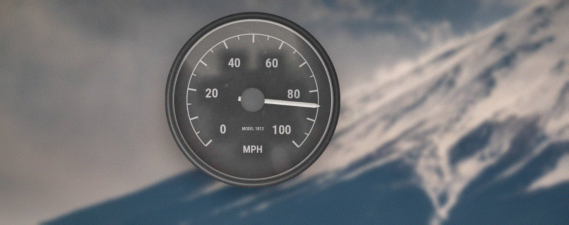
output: 85 mph
